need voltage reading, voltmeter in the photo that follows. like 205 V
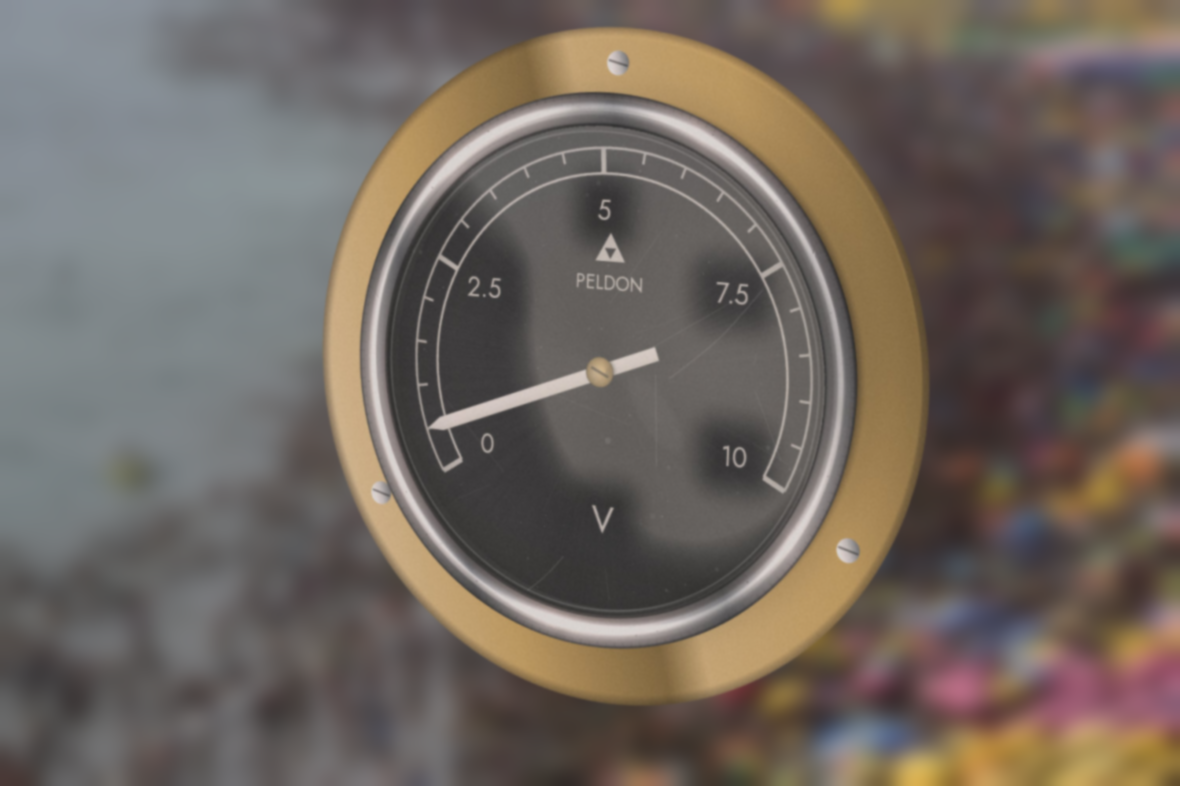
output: 0.5 V
